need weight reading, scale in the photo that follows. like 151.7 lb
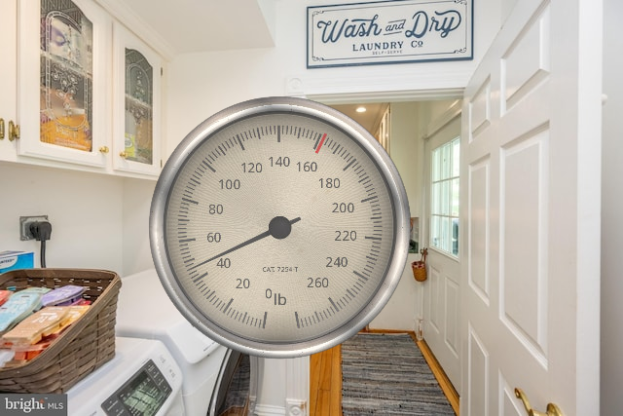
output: 46 lb
